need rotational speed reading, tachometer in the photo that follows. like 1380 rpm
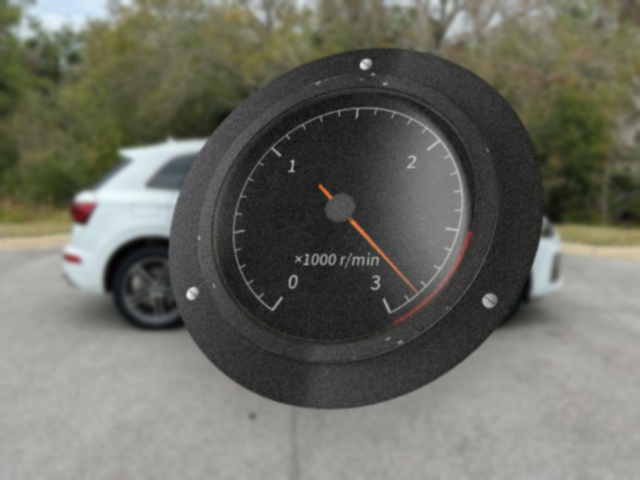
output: 2850 rpm
